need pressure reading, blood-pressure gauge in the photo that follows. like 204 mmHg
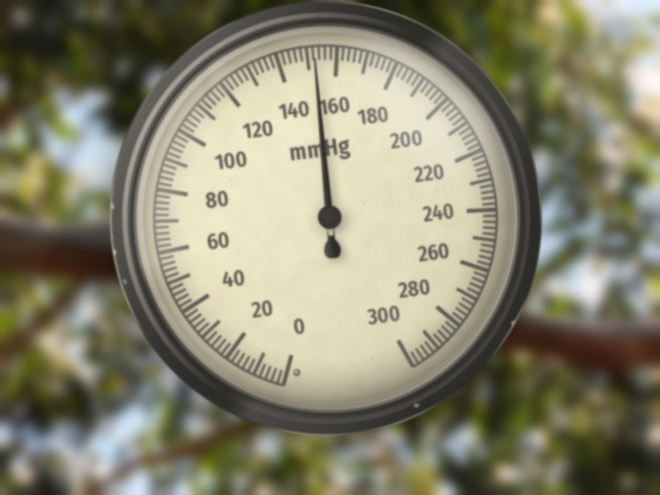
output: 152 mmHg
